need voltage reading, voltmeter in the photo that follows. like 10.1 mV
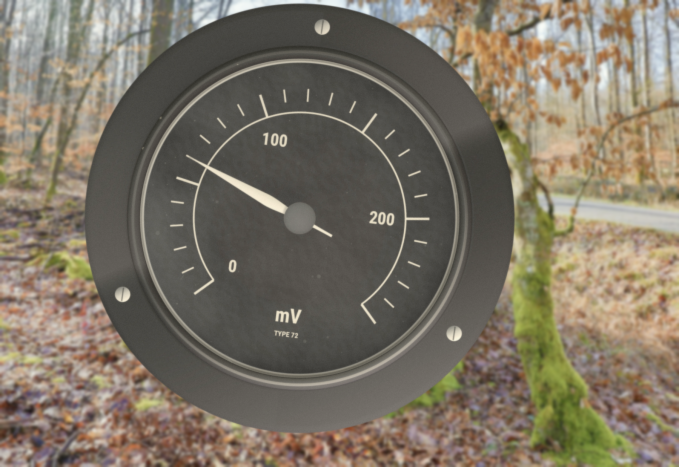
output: 60 mV
